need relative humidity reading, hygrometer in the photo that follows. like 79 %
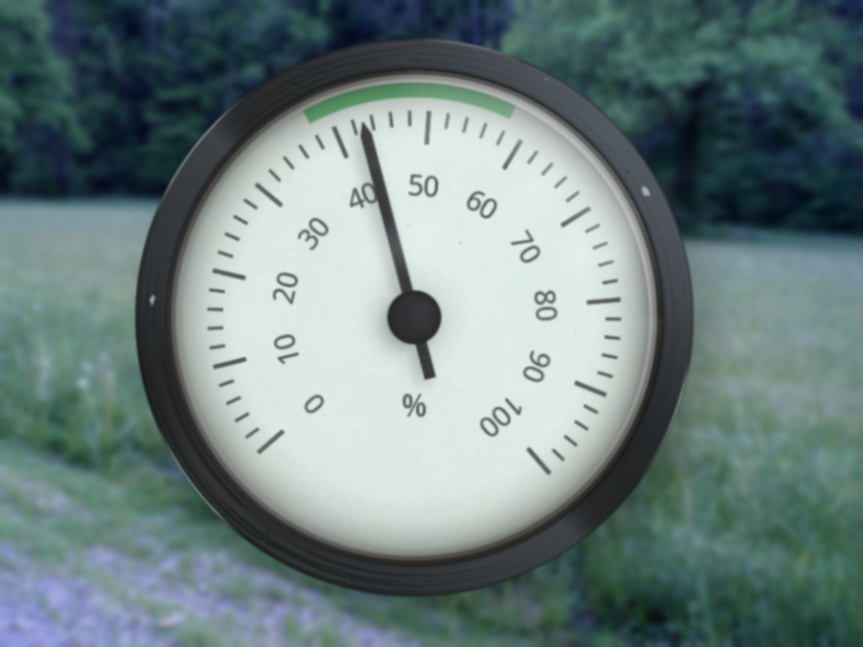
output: 43 %
